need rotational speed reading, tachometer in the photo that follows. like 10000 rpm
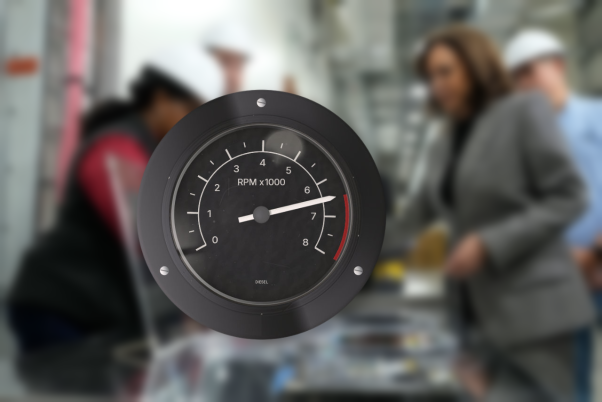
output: 6500 rpm
